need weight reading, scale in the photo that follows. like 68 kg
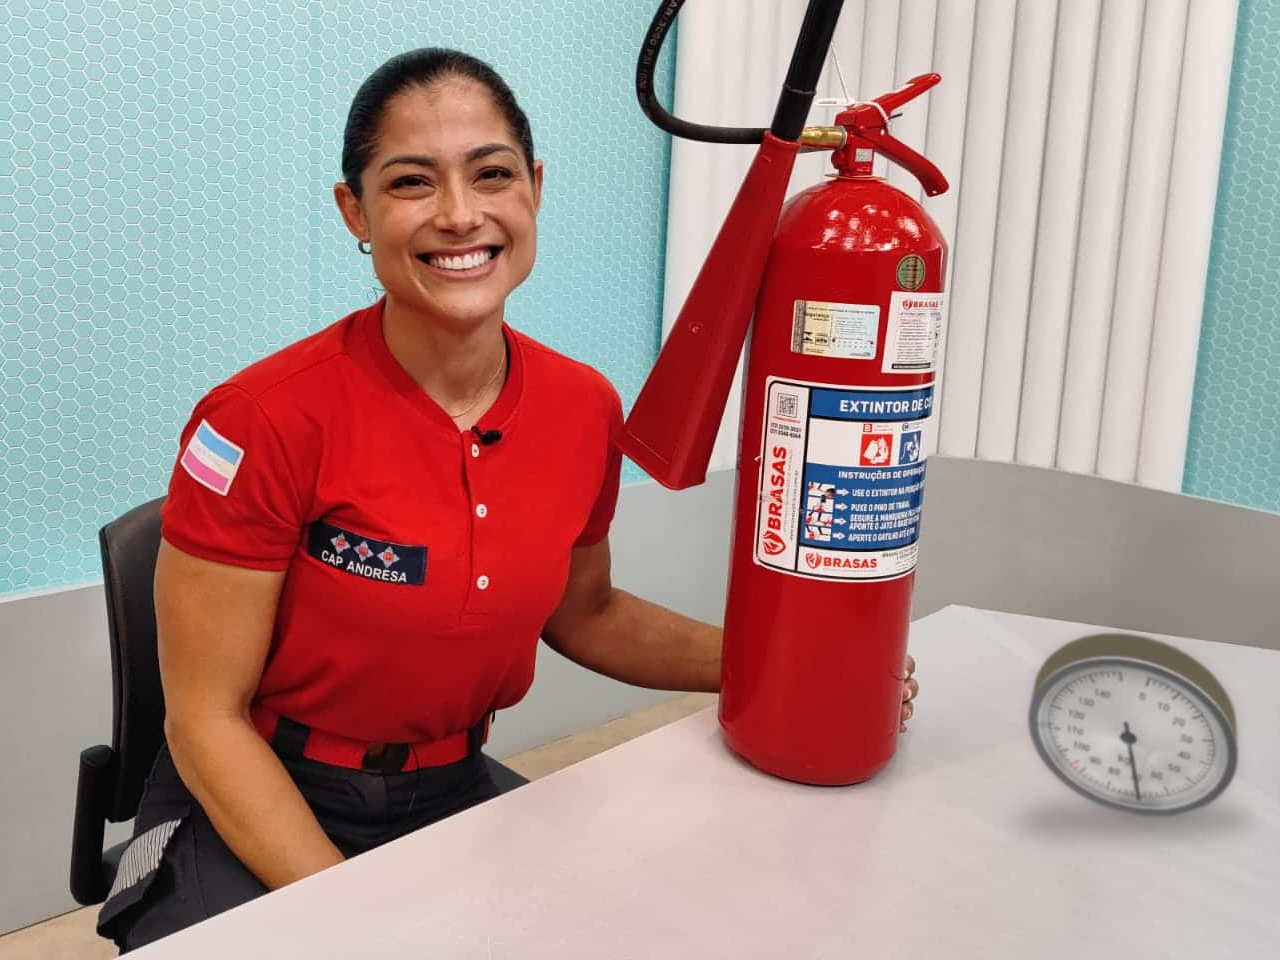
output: 70 kg
